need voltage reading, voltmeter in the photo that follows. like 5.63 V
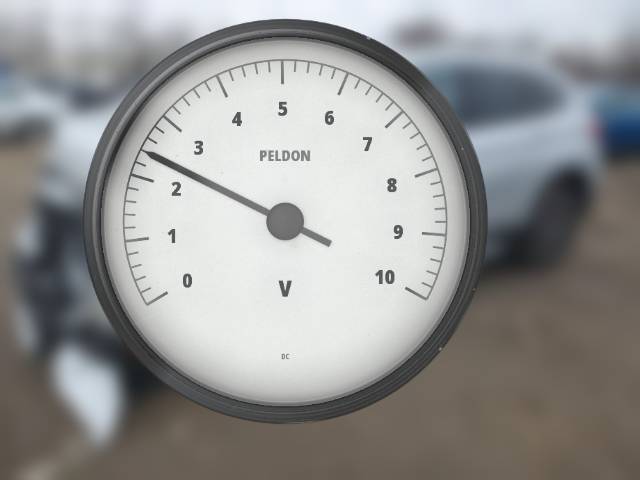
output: 2.4 V
